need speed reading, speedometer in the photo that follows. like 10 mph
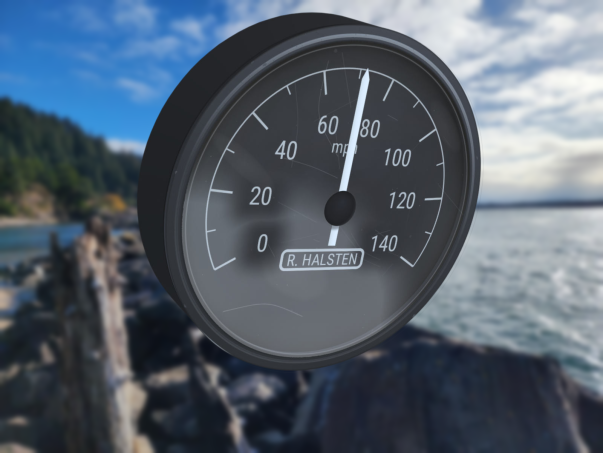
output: 70 mph
